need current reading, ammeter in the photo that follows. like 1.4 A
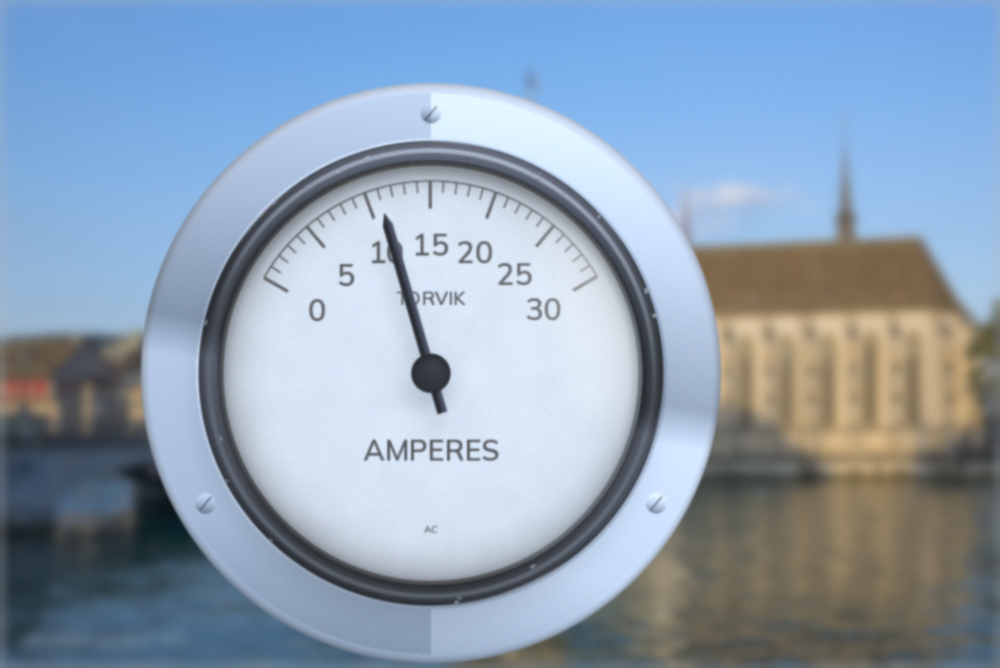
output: 11 A
